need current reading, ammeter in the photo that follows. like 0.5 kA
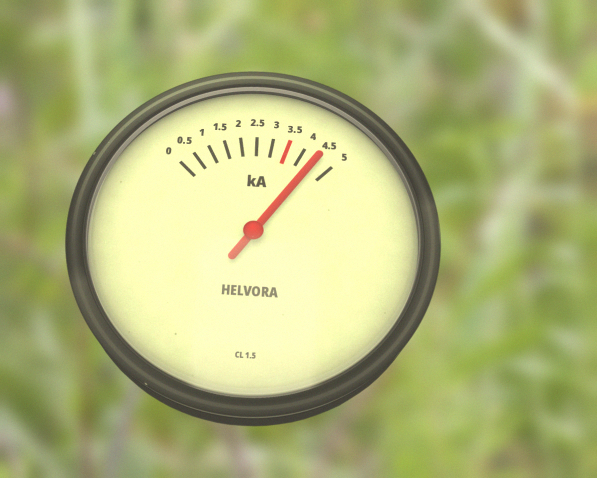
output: 4.5 kA
